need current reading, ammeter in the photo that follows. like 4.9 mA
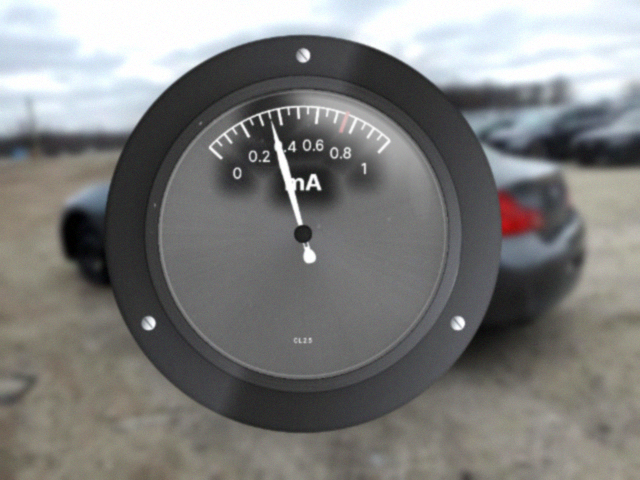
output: 0.35 mA
